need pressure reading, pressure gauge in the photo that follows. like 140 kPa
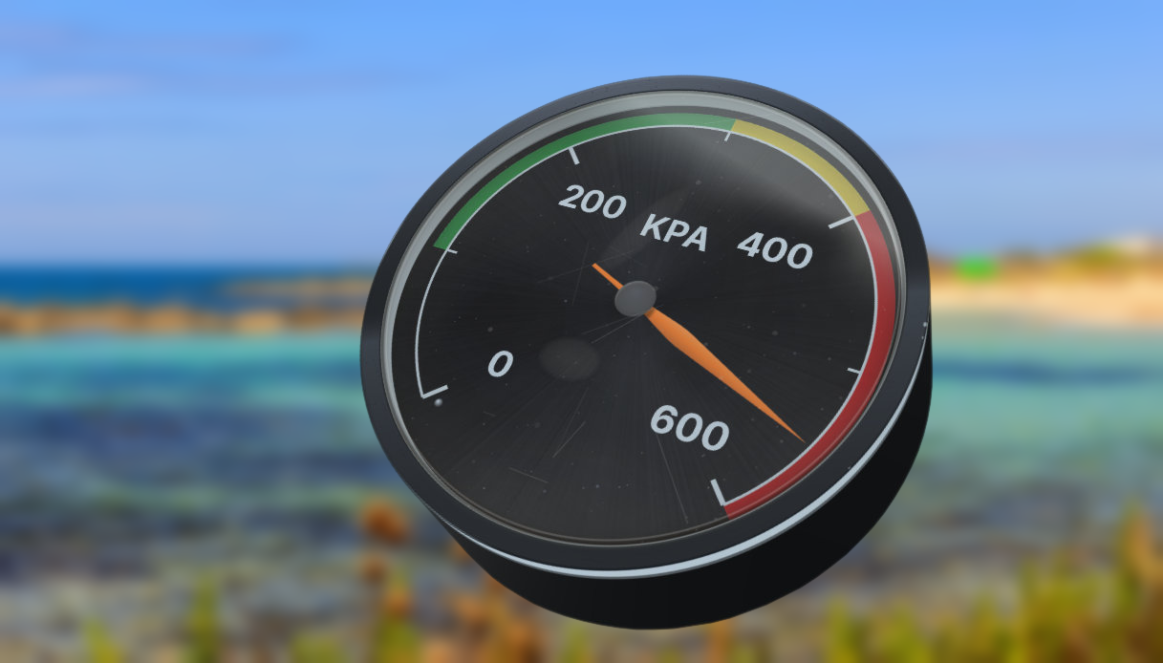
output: 550 kPa
